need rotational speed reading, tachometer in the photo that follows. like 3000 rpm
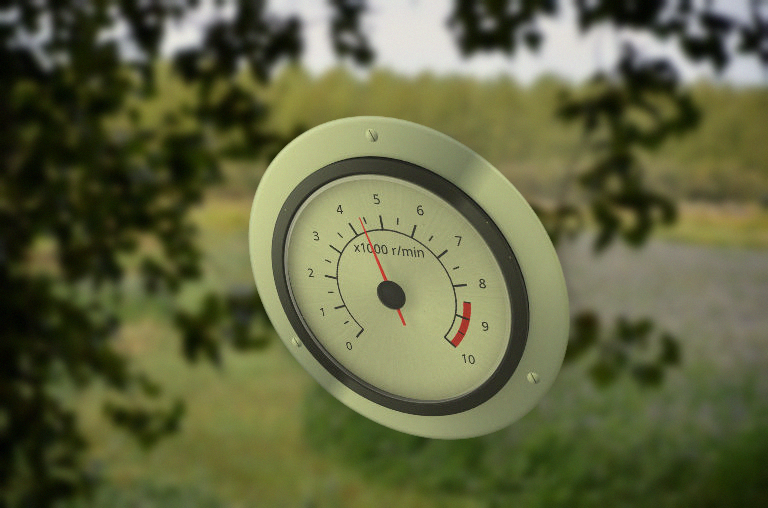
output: 4500 rpm
